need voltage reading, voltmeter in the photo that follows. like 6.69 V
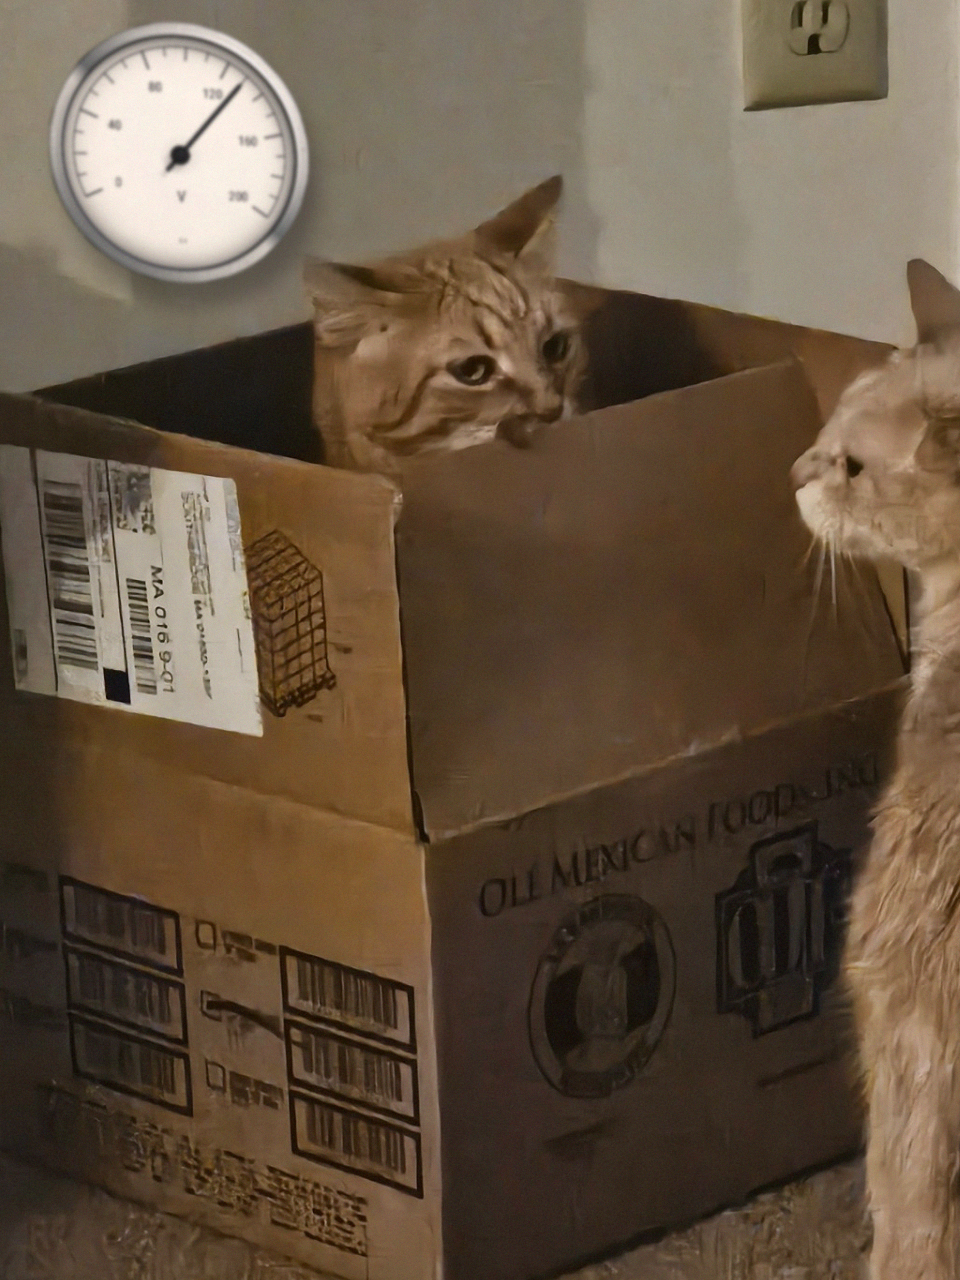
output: 130 V
